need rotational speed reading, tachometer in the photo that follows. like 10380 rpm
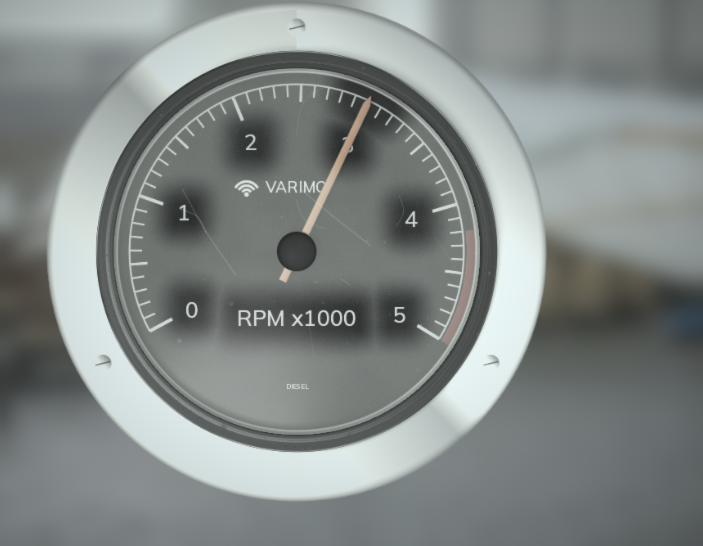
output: 3000 rpm
